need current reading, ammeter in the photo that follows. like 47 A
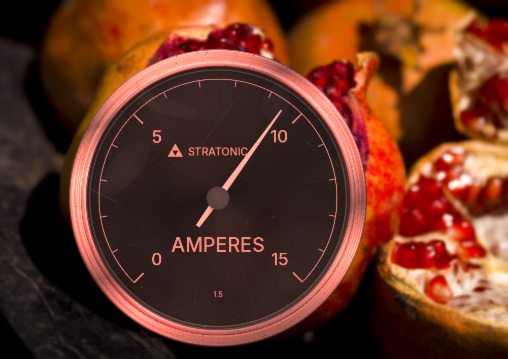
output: 9.5 A
